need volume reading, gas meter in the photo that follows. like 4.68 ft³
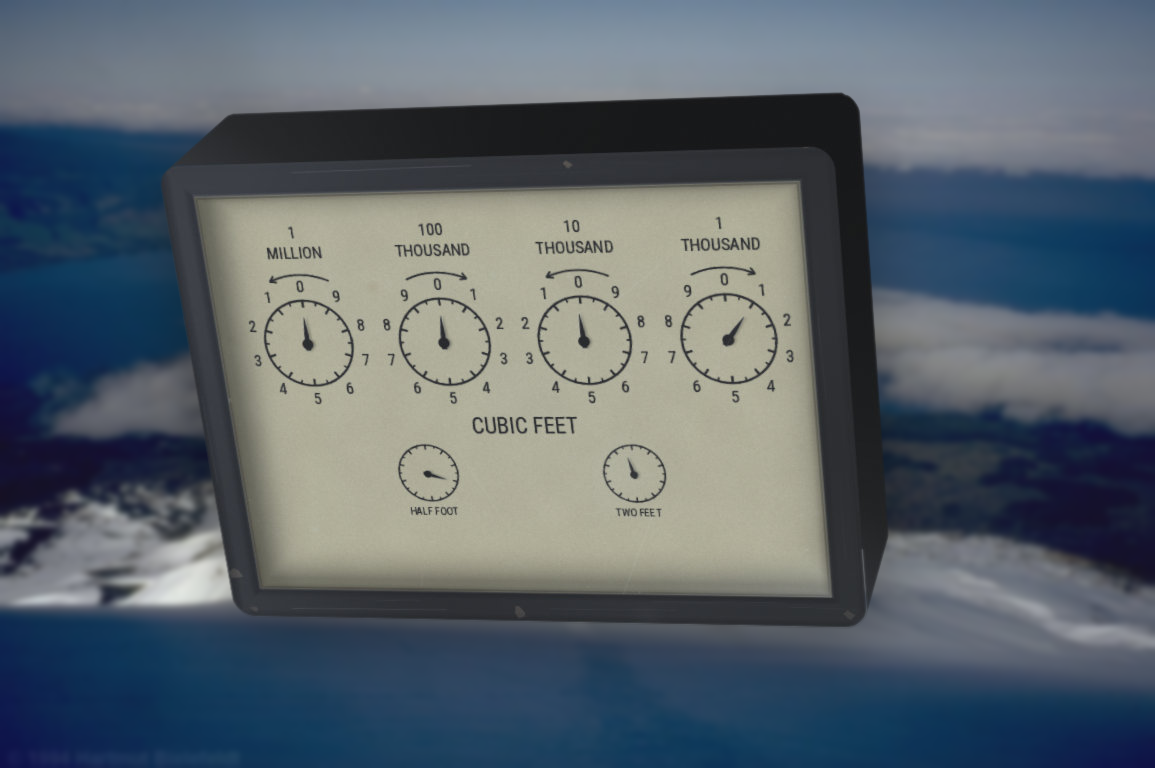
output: 100 ft³
